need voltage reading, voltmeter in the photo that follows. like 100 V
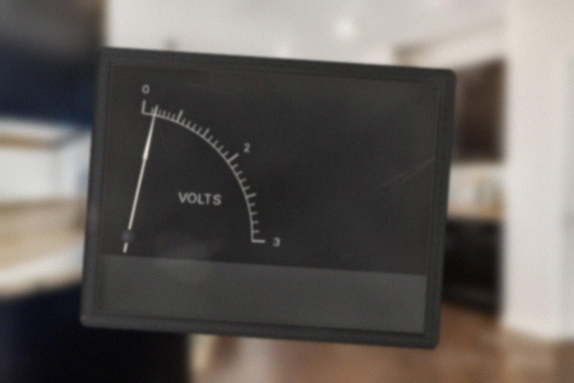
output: 0.5 V
